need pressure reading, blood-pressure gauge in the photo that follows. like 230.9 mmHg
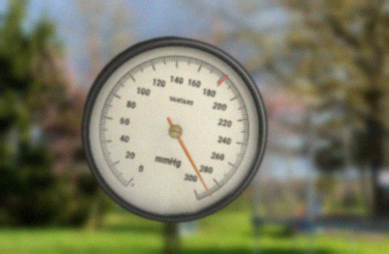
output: 290 mmHg
